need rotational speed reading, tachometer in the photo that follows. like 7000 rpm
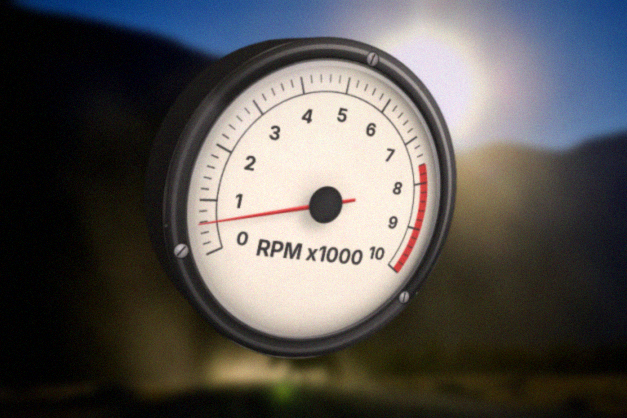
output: 600 rpm
